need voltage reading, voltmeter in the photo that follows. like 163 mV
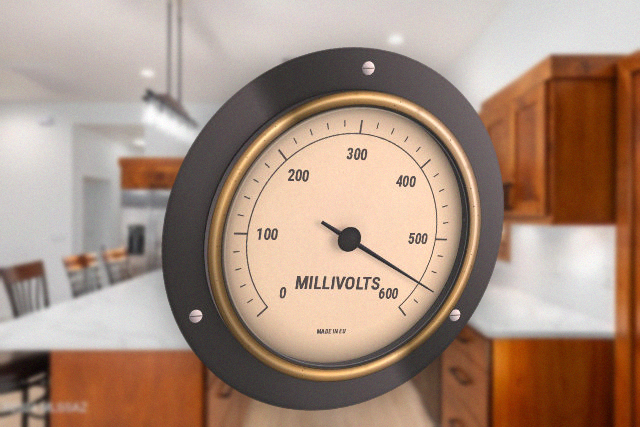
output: 560 mV
